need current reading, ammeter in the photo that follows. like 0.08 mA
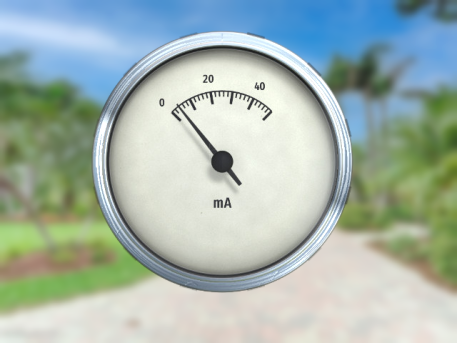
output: 4 mA
